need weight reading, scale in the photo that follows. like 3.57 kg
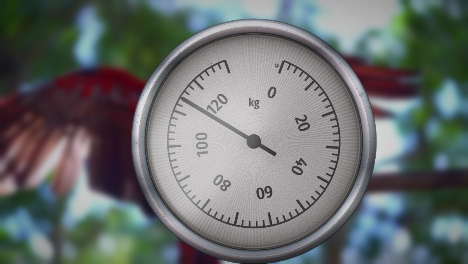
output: 114 kg
